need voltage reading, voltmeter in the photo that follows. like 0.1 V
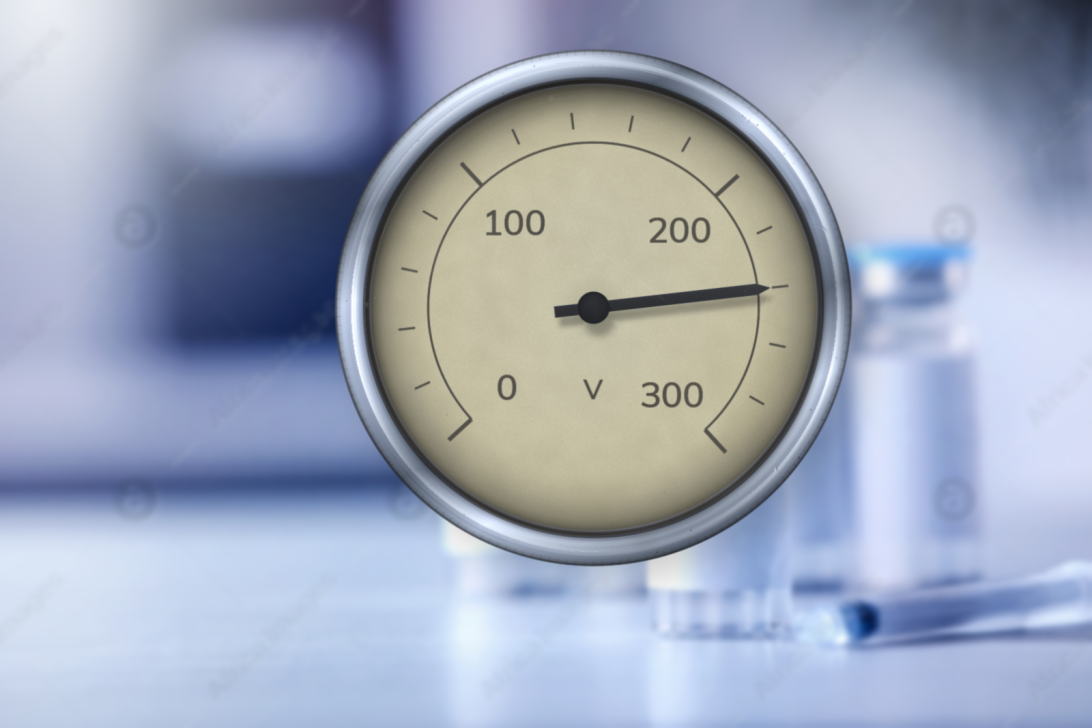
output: 240 V
